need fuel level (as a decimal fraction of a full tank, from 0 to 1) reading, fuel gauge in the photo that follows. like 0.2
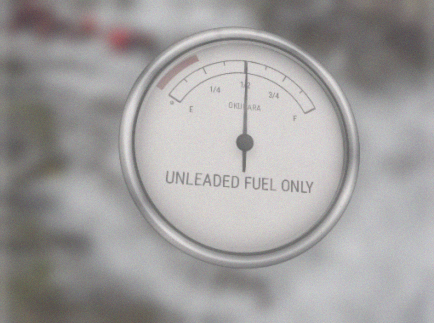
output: 0.5
